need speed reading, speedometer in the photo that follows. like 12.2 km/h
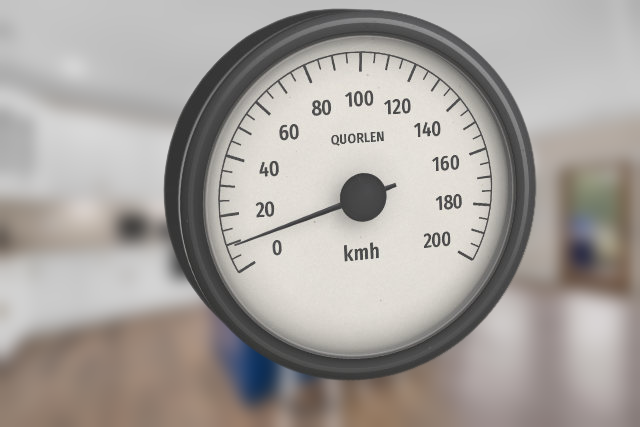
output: 10 km/h
